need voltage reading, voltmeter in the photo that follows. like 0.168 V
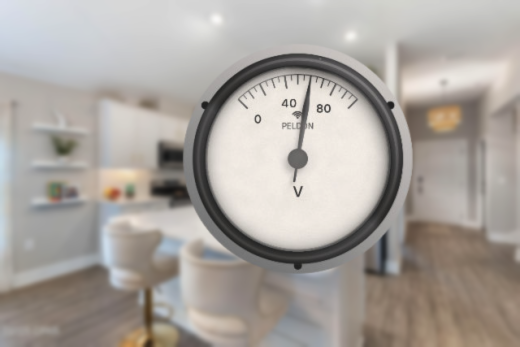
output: 60 V
